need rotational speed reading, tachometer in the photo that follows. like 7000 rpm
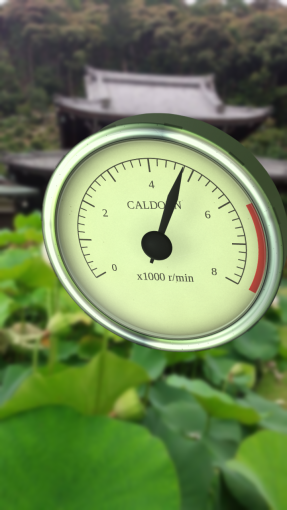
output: 4800 rpm
